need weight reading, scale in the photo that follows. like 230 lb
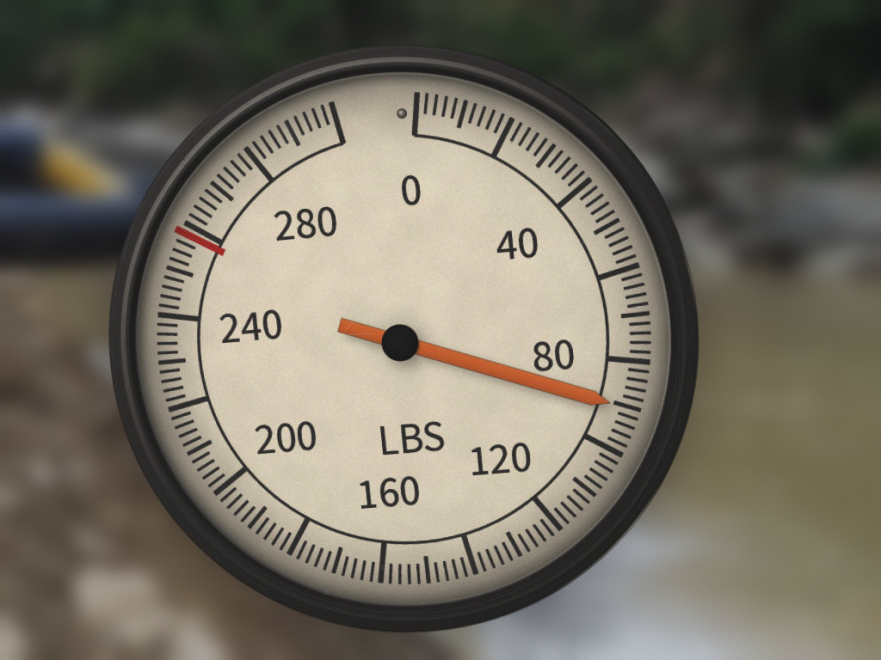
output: 90 lb
